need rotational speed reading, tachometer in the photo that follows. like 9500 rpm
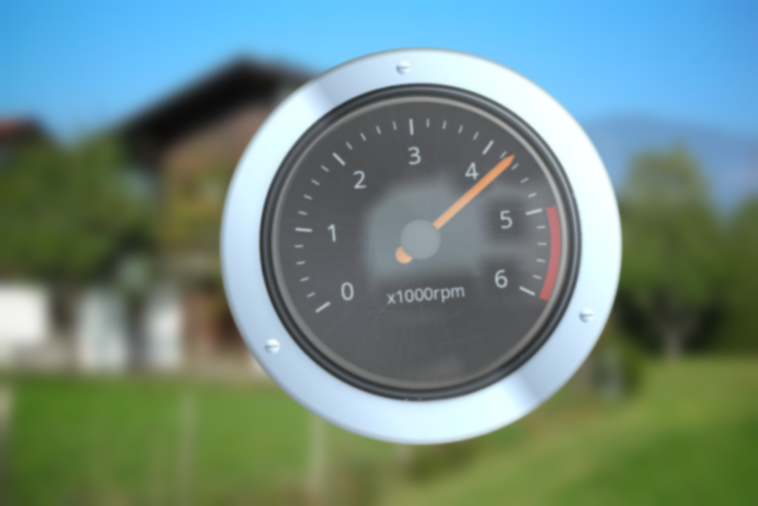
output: 4300 rpm
